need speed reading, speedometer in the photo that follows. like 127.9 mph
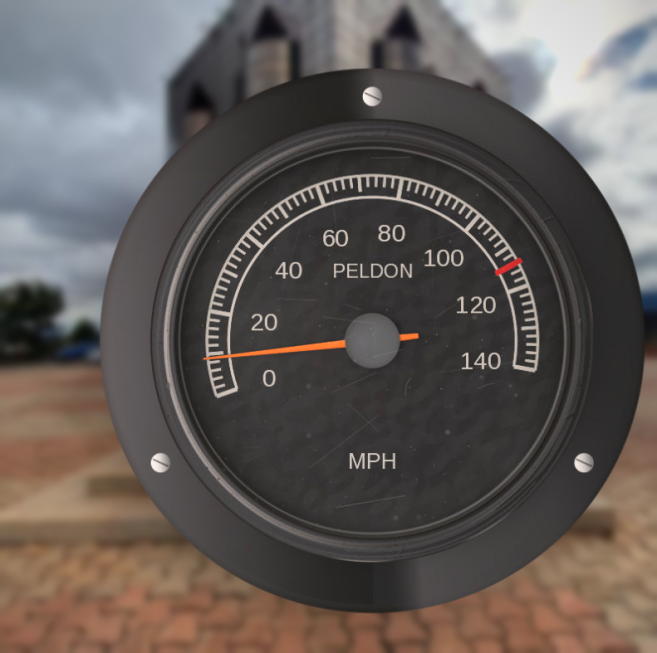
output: 9 mph
